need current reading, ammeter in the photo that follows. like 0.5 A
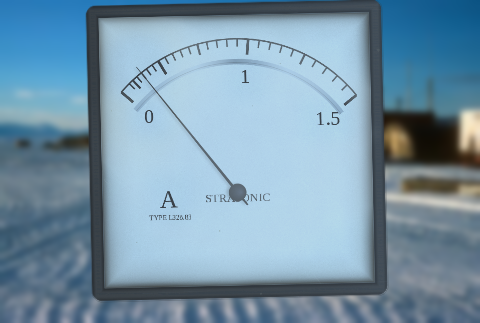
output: 0.35 A
